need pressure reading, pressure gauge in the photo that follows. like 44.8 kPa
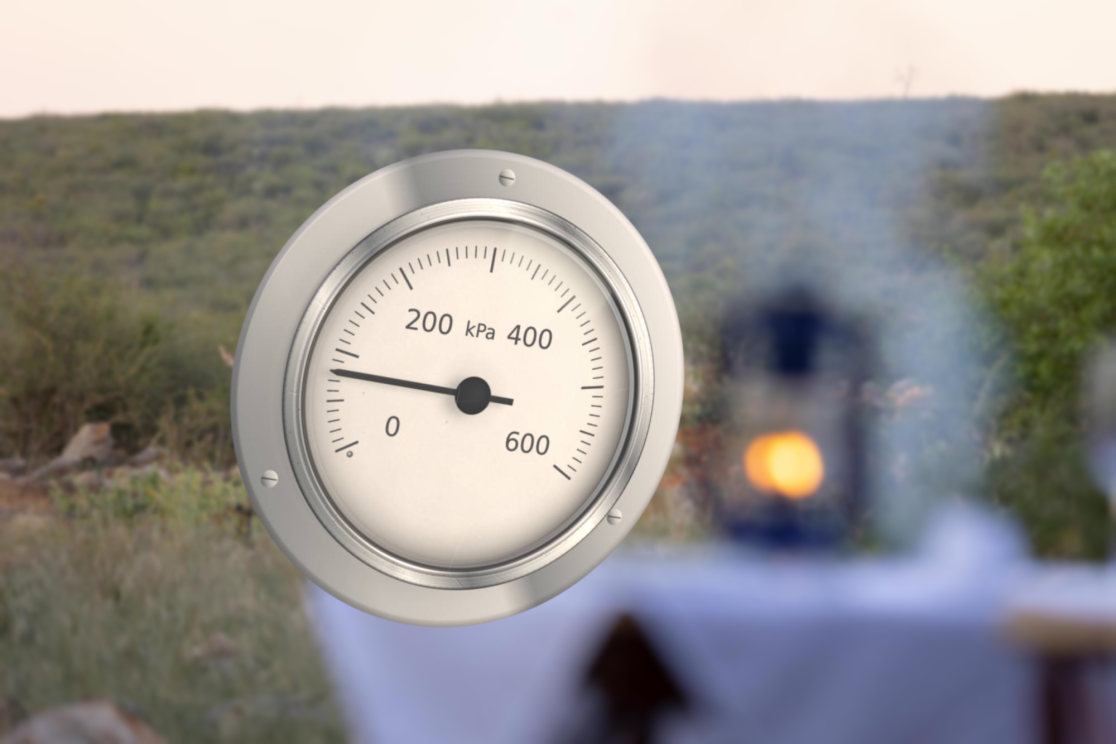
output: 80 kPa
